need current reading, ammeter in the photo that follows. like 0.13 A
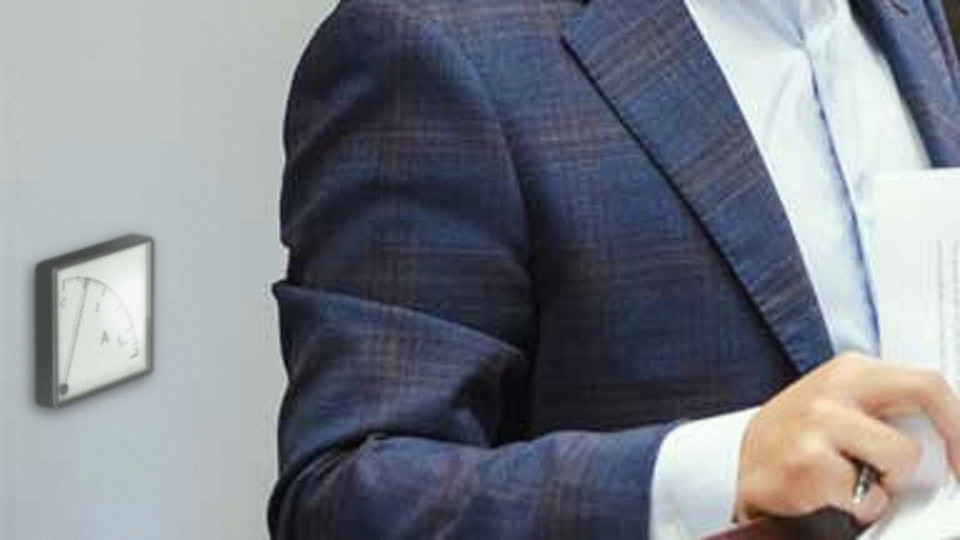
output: 1 A
